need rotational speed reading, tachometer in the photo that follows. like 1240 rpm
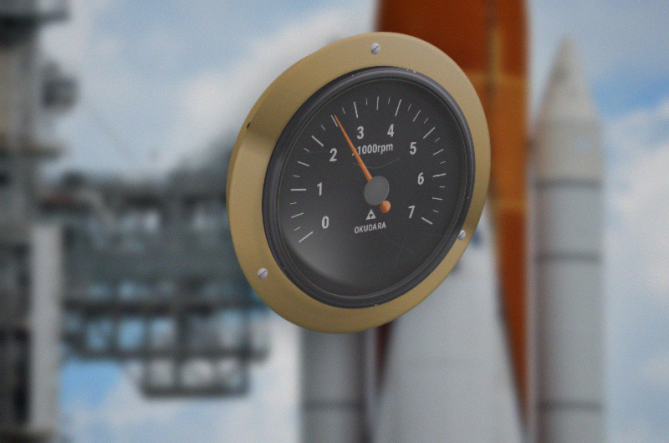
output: 2500 rpm
